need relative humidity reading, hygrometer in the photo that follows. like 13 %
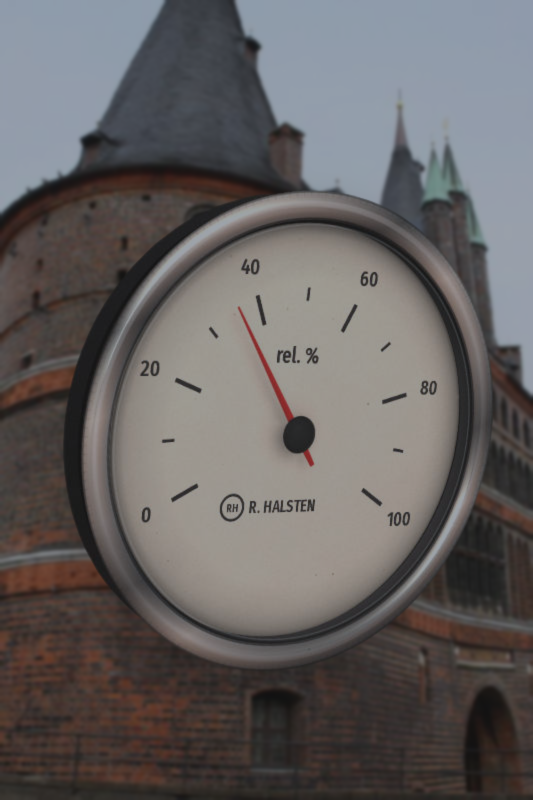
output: 35 %
